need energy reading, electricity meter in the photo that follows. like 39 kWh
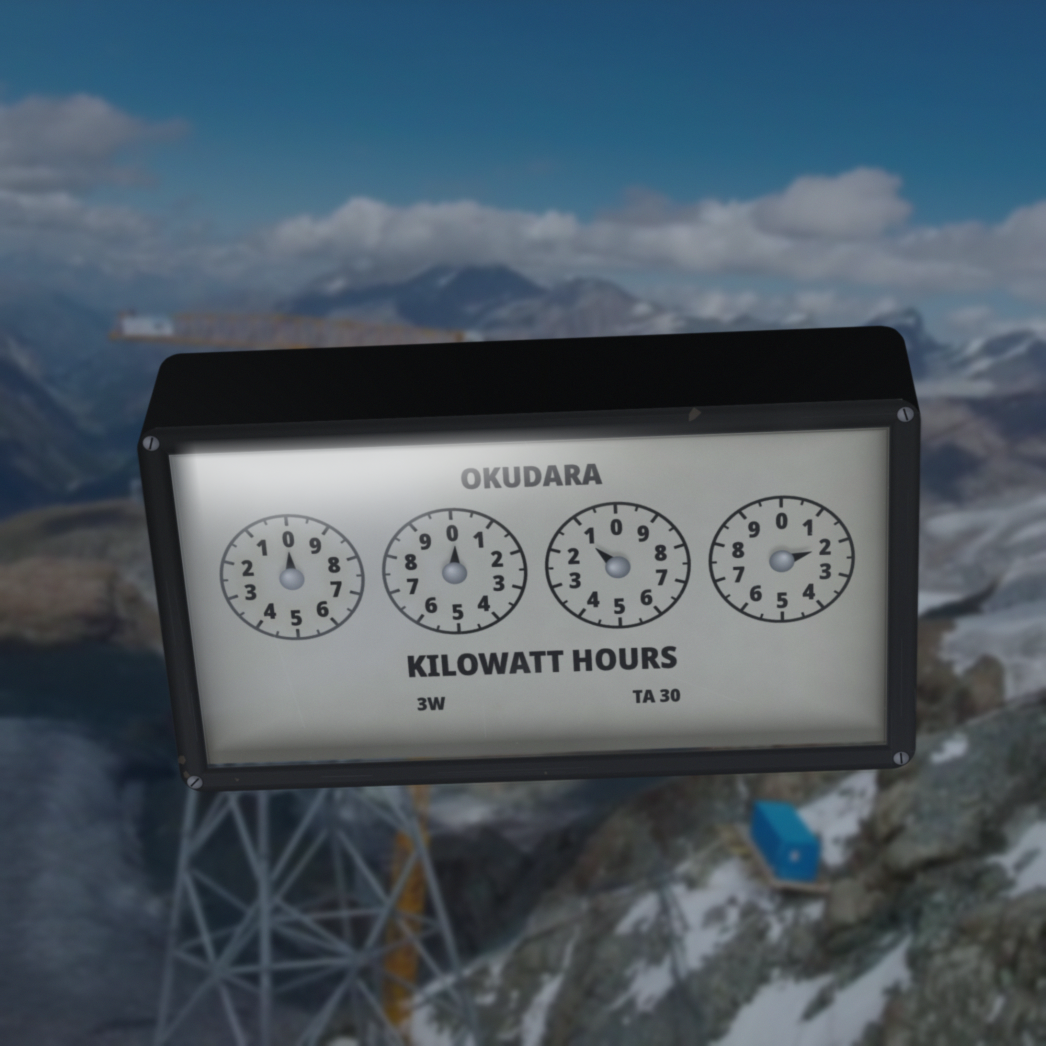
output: 12 kWh
